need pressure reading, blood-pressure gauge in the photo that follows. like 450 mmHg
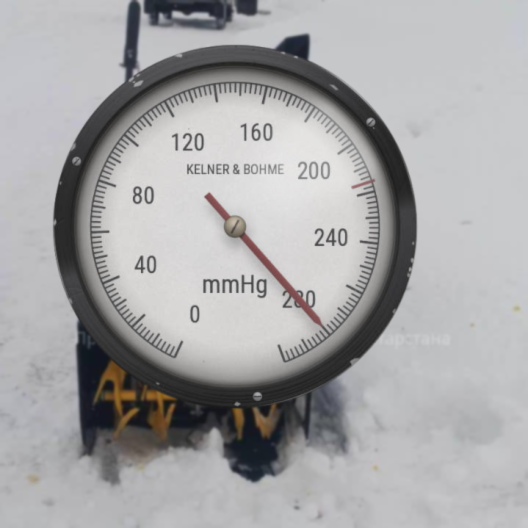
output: 280 mmHg
